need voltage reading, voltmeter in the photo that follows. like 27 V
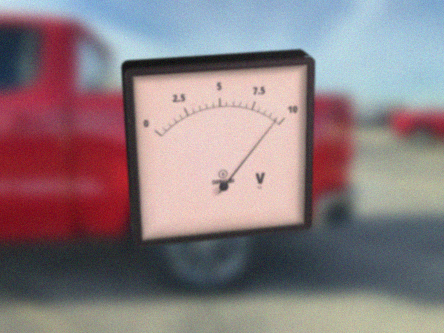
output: 9.5 V
